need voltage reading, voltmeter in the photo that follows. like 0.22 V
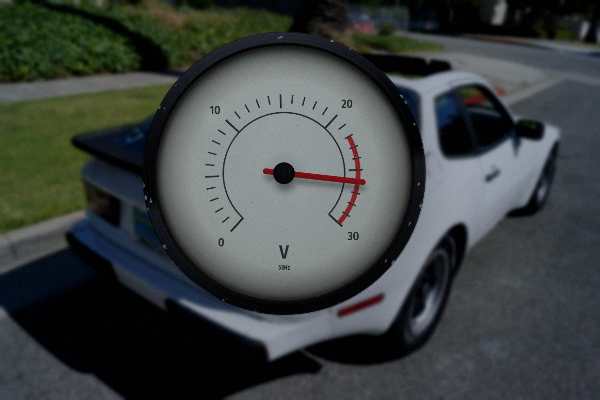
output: 26 V
